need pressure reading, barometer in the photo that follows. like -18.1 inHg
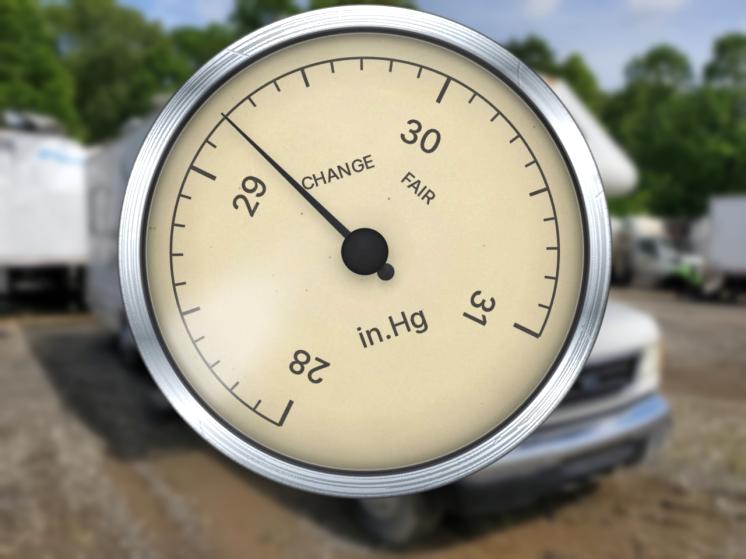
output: 29.2 inHg
